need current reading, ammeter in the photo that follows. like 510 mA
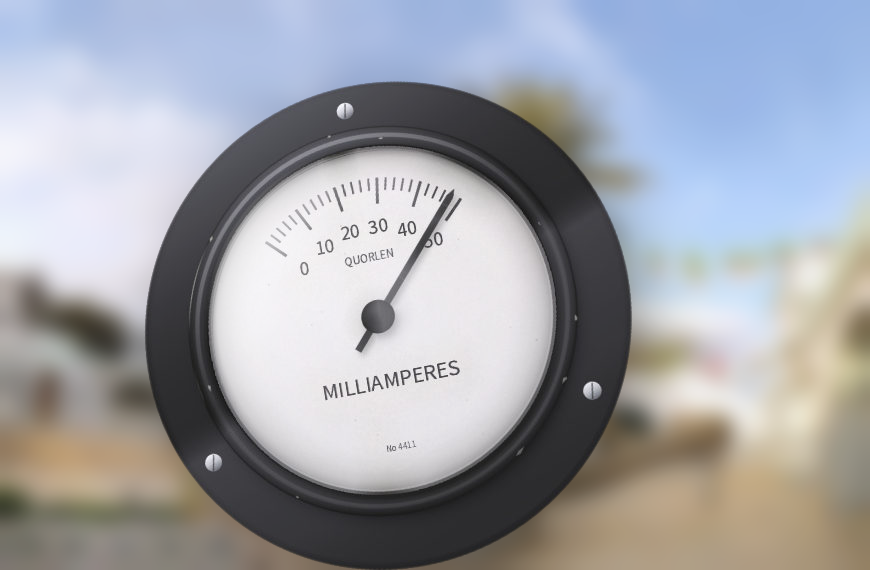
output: 48 mA
